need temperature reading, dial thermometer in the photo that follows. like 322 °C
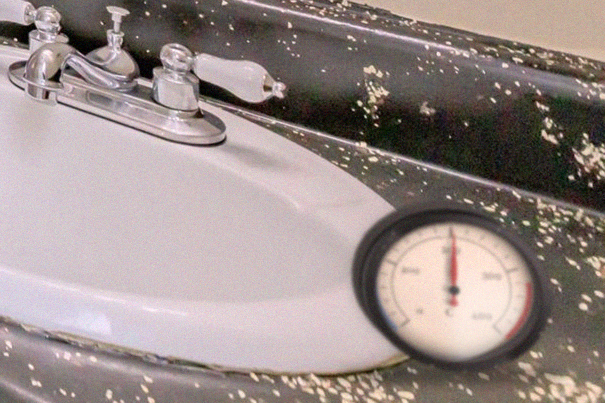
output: 200 °C
